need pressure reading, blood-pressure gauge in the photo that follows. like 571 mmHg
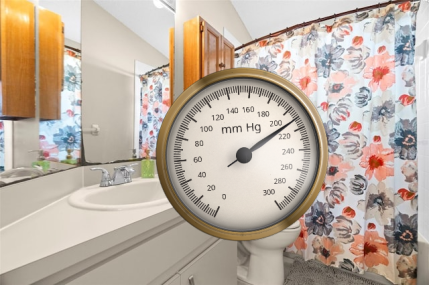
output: 210 mmHg
